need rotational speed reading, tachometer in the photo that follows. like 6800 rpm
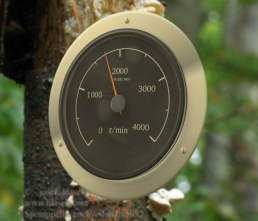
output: 1750 rpm
